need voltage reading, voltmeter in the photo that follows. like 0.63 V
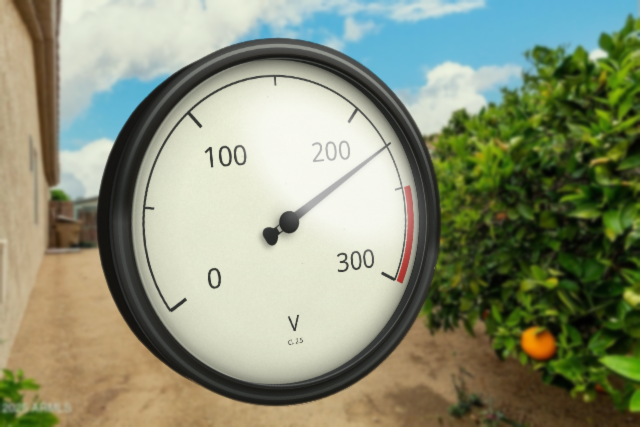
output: 225 V
